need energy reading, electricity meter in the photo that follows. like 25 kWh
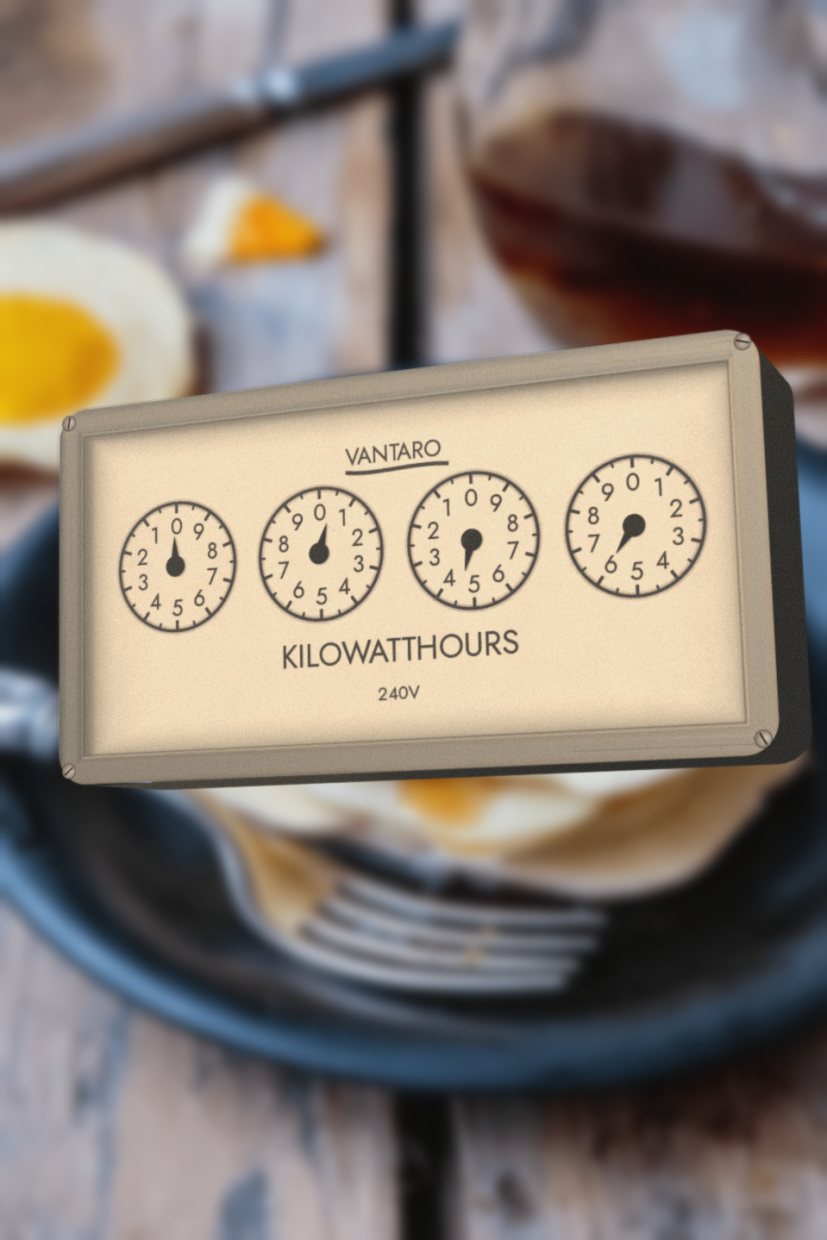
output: 46 kWh
